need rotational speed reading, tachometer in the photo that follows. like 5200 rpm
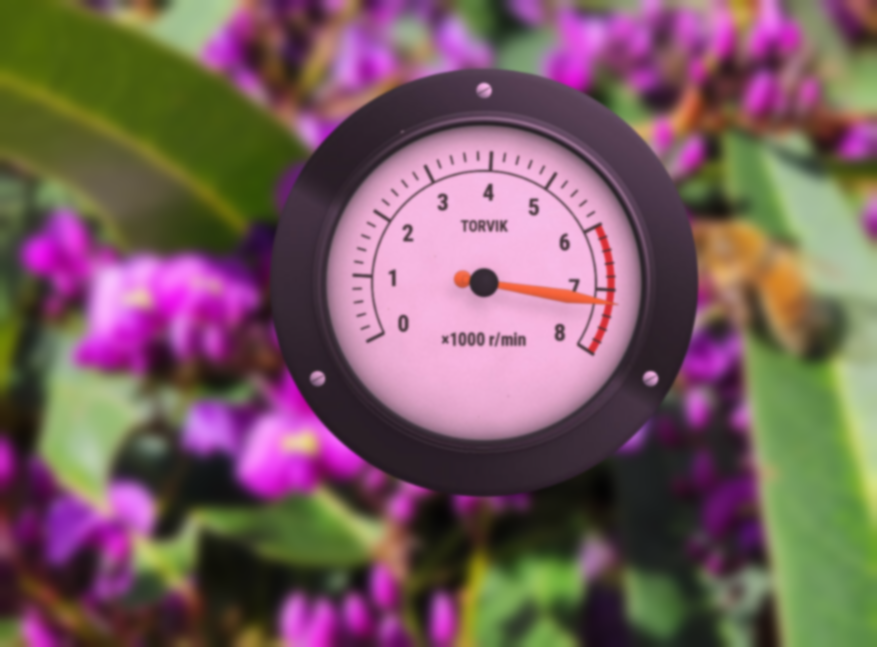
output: 7200 rpm
